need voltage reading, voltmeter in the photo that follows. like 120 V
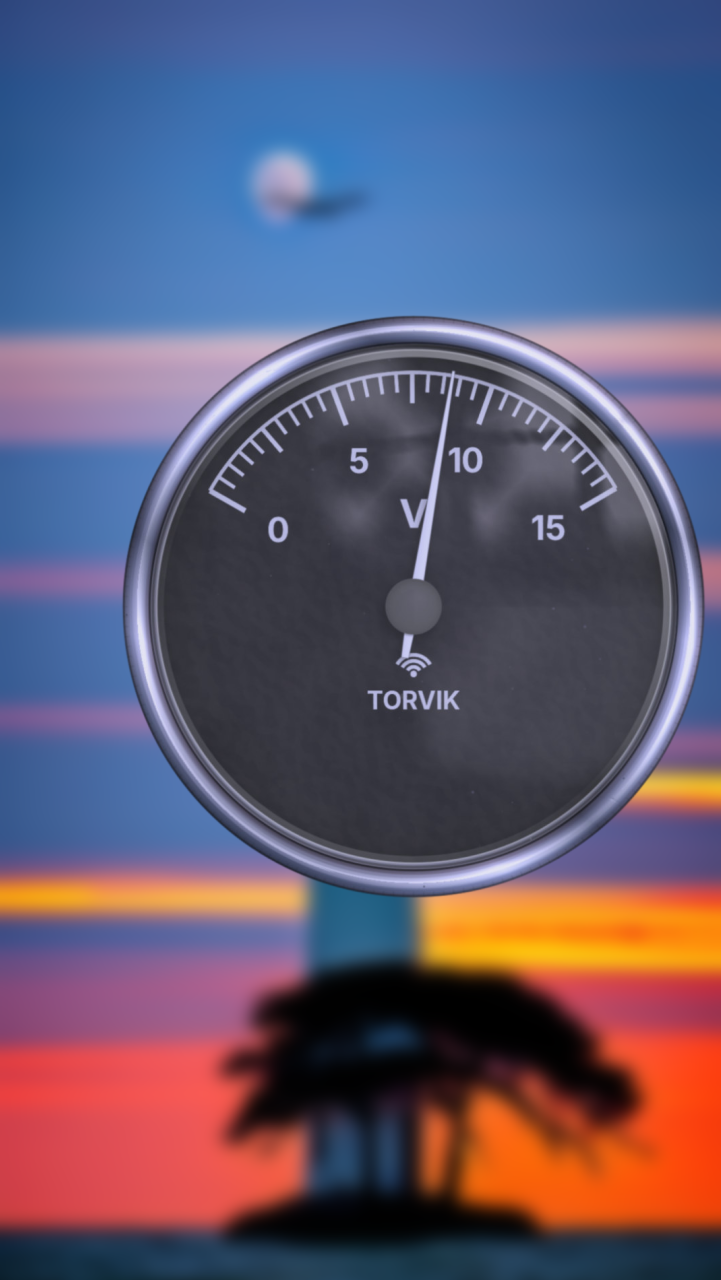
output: 8.75 V
